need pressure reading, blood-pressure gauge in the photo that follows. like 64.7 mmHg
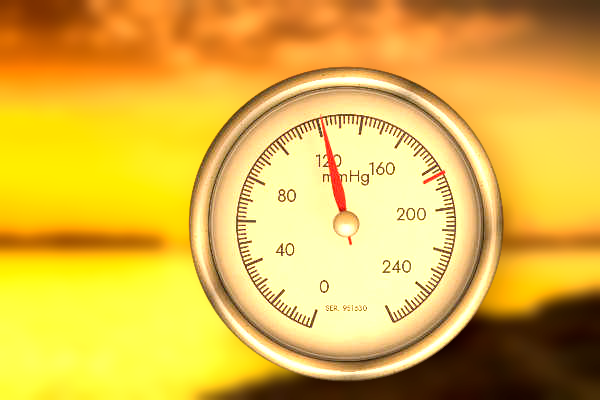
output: 122 mmHg
